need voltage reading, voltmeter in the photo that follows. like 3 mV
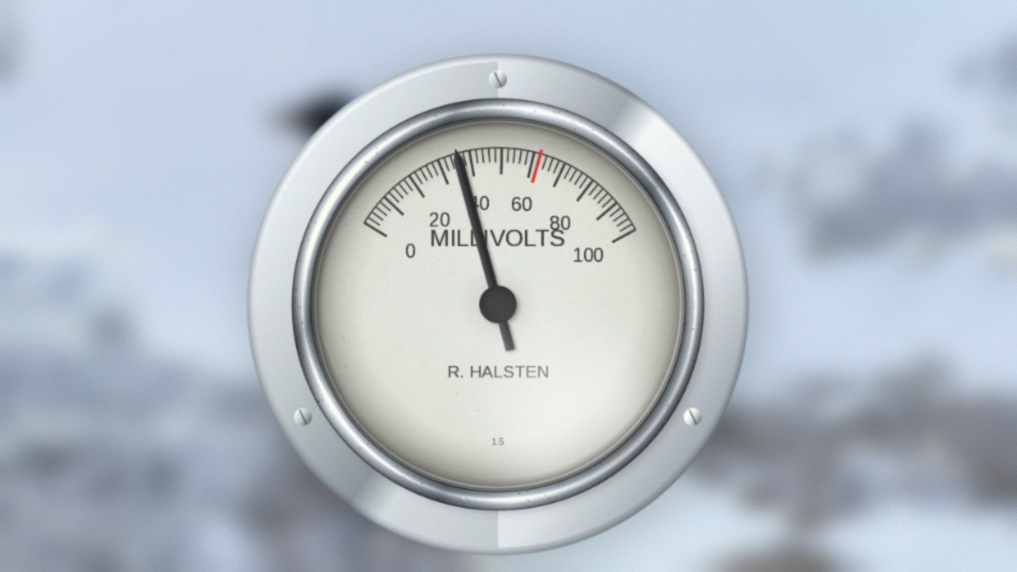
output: 36 mV
